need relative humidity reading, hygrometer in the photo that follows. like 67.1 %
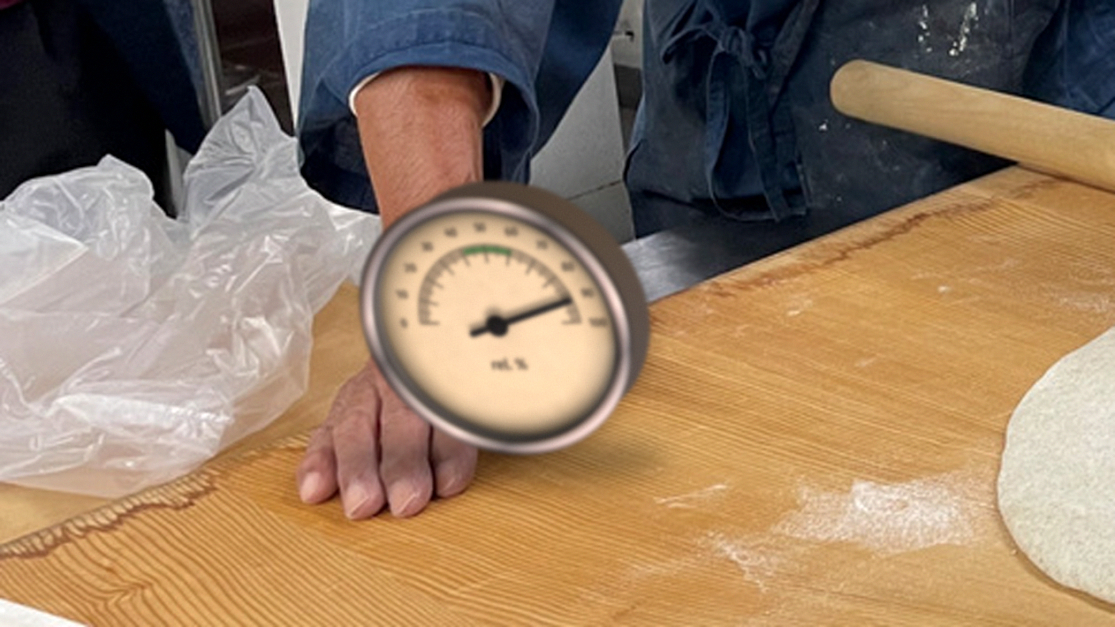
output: 90 %
